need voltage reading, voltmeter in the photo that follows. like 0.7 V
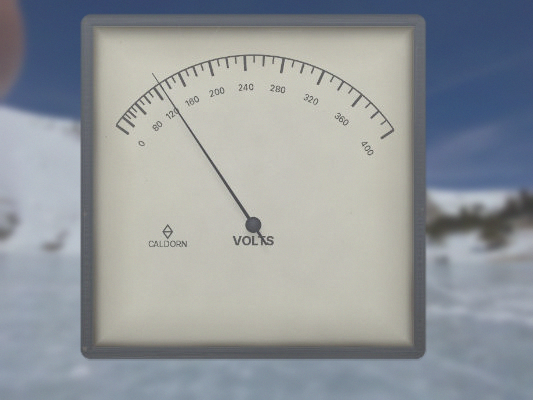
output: 130 V
